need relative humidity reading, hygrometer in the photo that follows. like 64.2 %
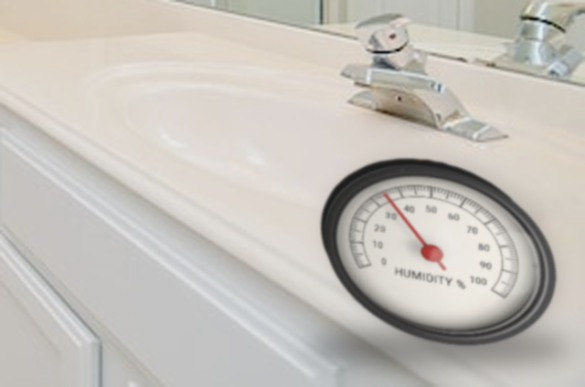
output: 35 %
